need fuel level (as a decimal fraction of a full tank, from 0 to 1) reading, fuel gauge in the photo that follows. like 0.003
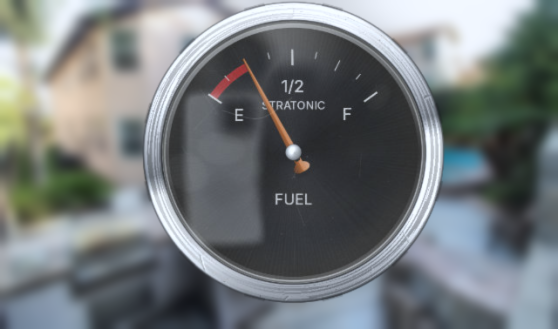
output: 0.25
